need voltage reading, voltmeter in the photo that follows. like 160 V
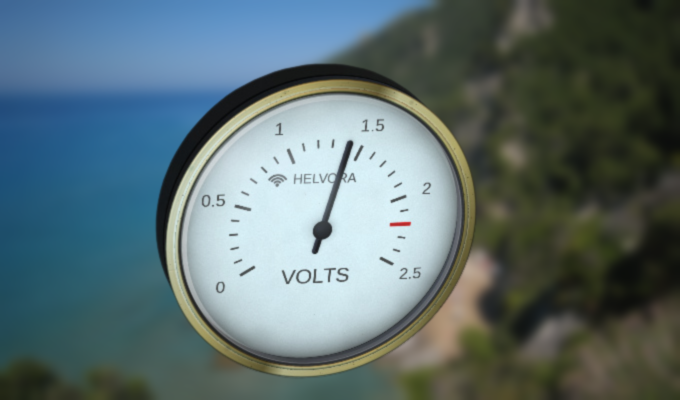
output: 1.4 V
